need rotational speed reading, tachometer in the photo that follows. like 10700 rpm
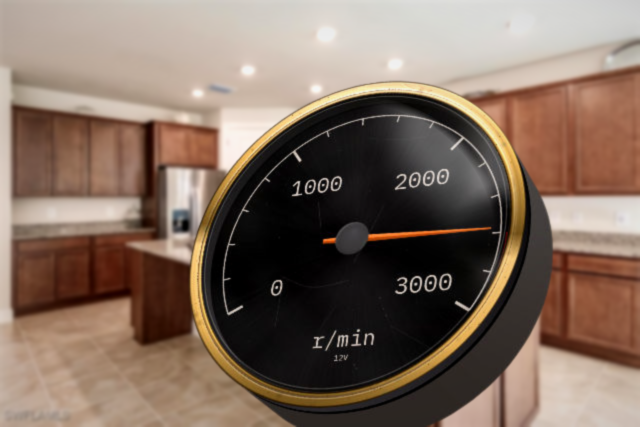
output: 2600 rpm
